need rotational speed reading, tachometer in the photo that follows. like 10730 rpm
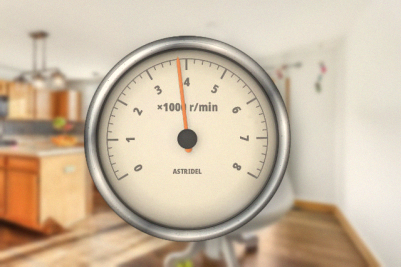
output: 3800 rpm
